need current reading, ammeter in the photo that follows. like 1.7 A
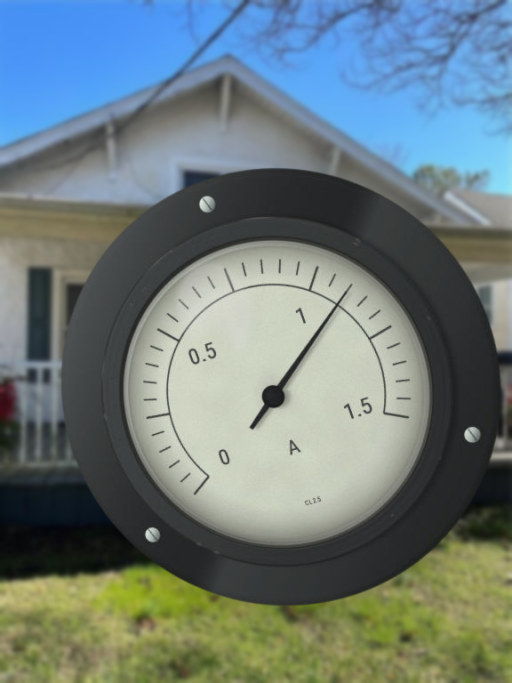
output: 1.1 A
